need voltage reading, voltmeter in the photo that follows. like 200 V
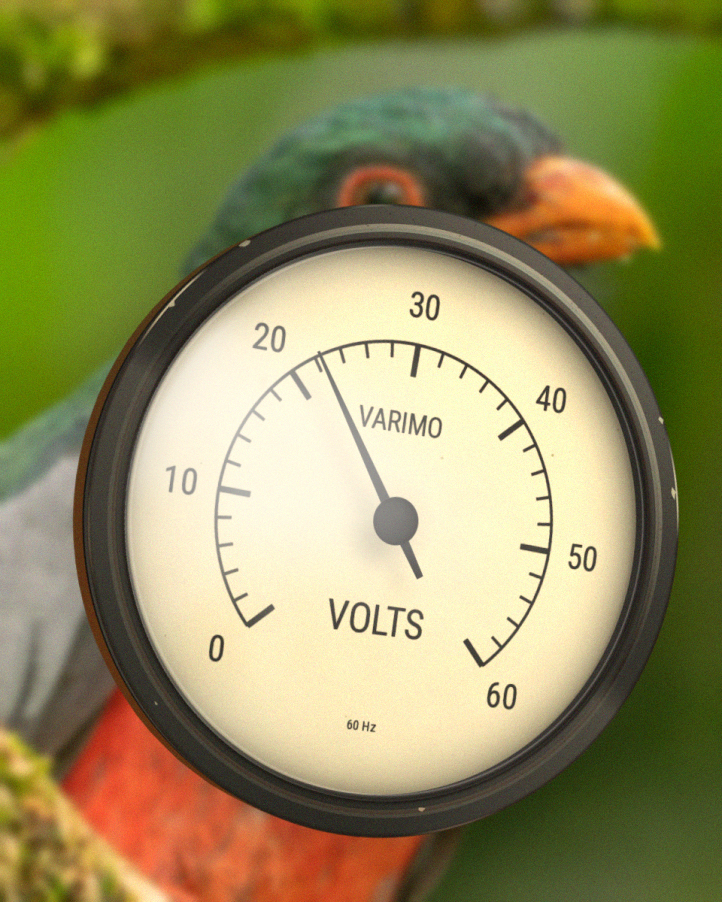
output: 22 V
